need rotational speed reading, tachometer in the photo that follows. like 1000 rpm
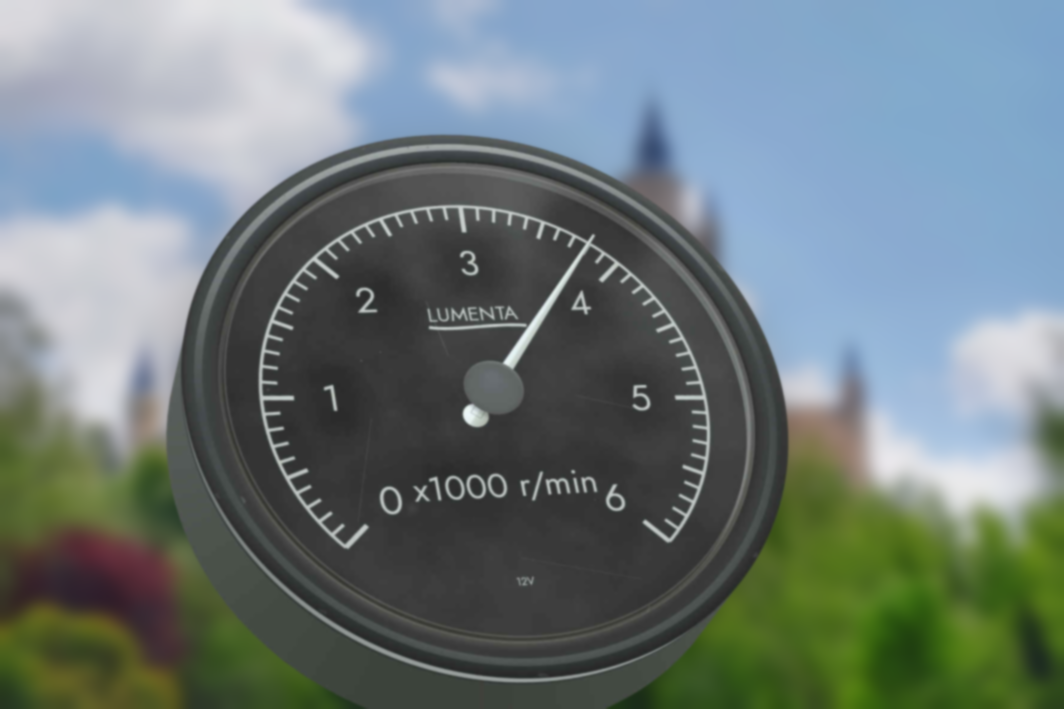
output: 3800 rpm
